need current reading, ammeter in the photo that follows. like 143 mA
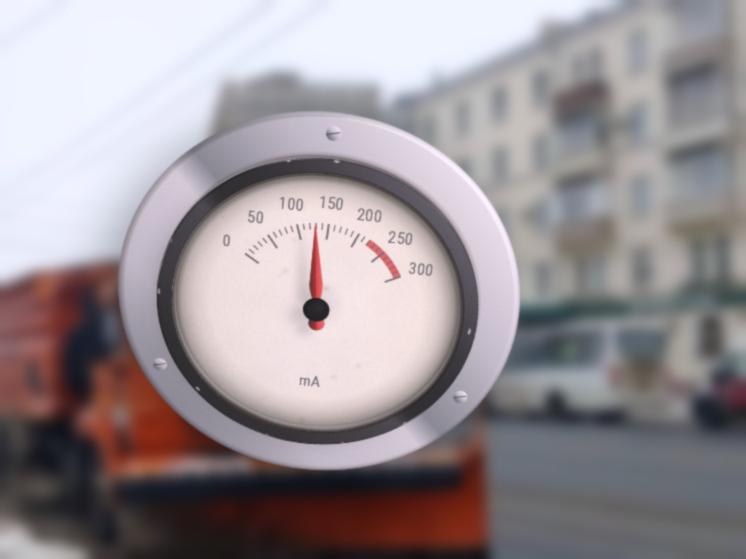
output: 130 mA
